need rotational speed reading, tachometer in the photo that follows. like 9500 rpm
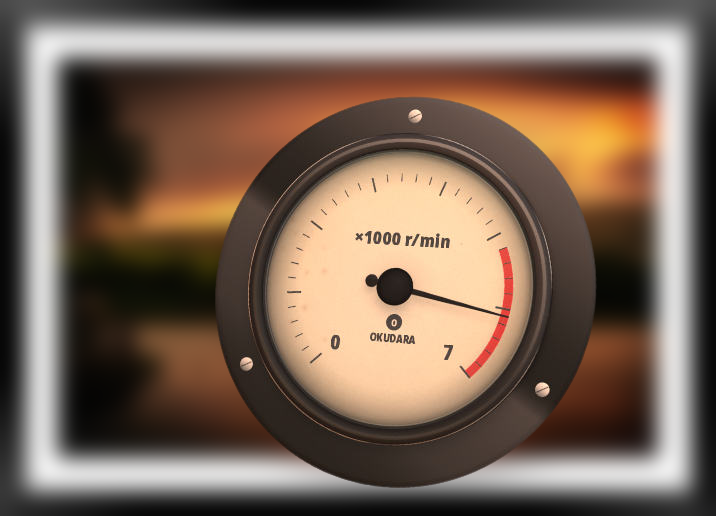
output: 6100 rpm
